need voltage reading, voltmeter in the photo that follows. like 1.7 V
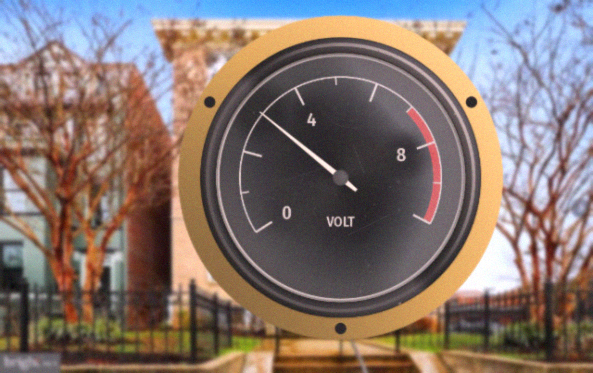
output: 3 V
